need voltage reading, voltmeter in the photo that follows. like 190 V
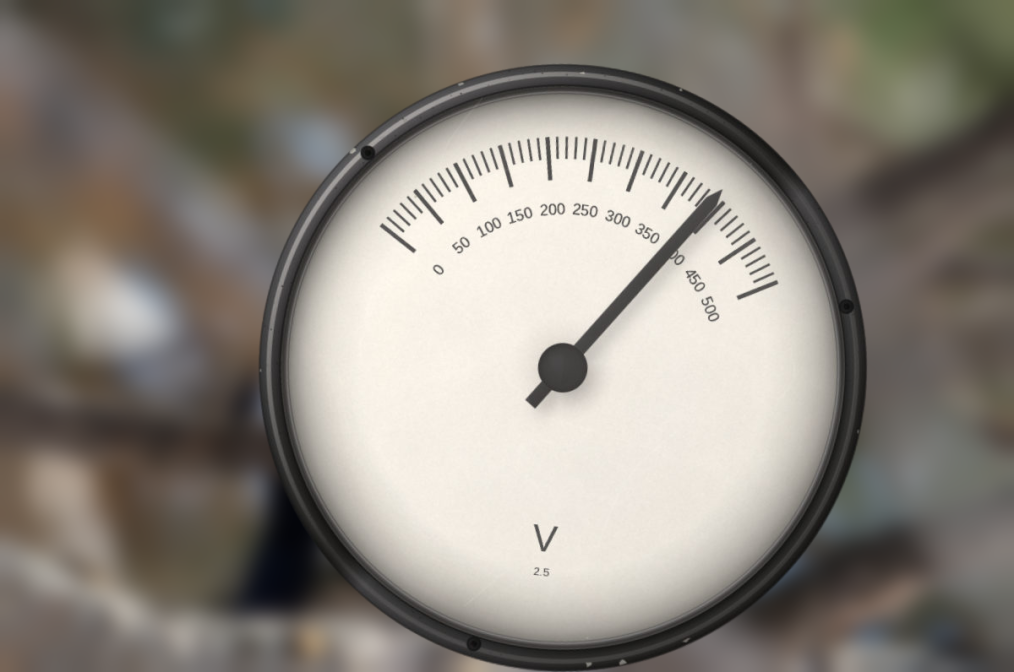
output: 390 V
